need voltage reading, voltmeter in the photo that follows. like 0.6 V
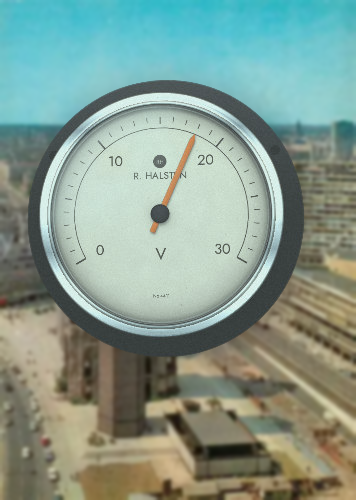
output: 18 V
